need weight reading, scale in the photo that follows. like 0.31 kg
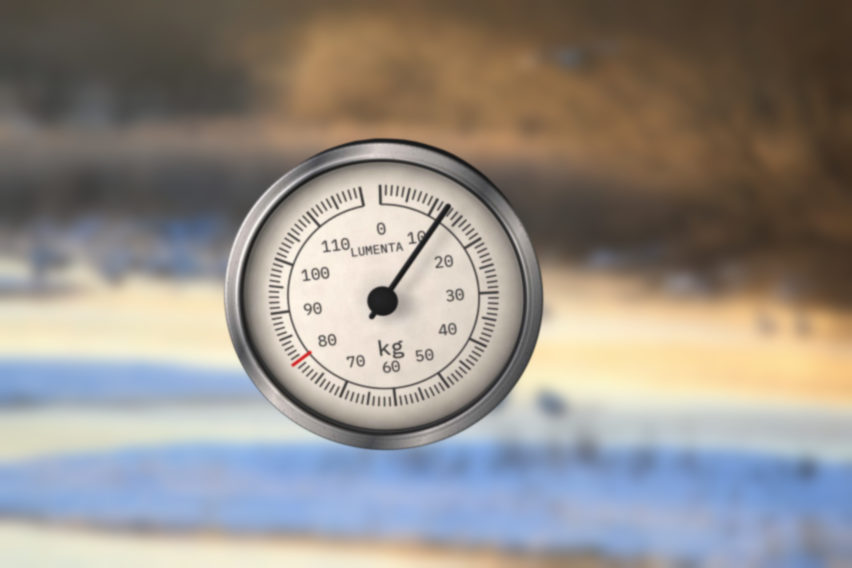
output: 12 kg
